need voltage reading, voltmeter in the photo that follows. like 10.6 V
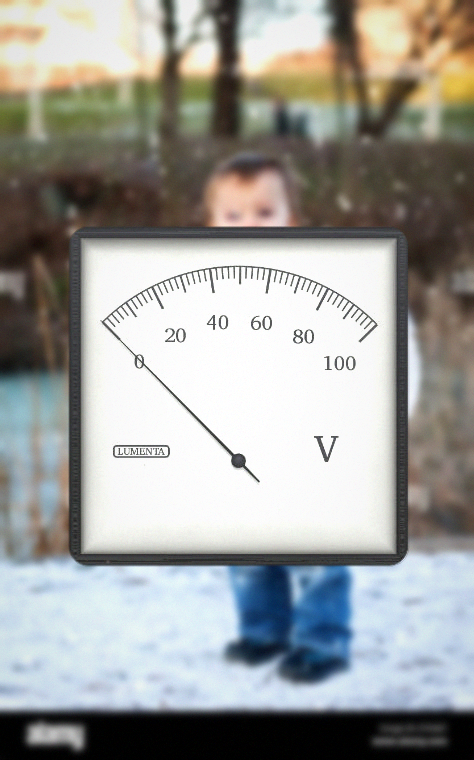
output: 0 V
